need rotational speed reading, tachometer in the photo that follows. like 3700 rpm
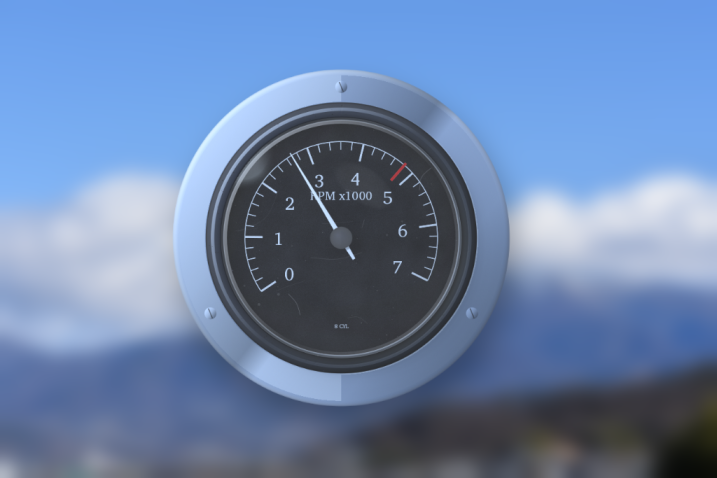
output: 2700 rpm
